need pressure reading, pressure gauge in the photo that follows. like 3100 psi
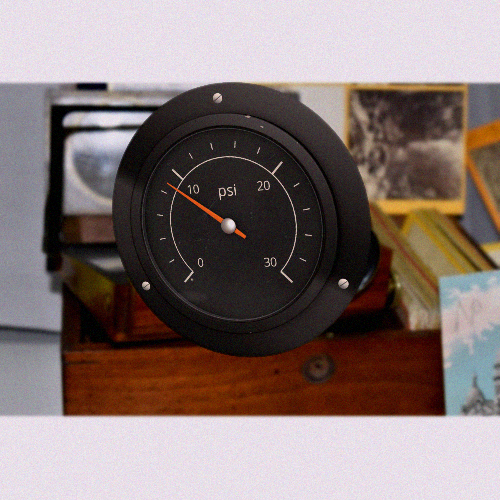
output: 9 psi
